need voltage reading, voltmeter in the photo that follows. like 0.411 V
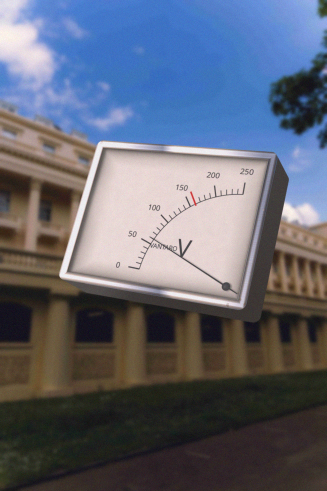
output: 60 V
